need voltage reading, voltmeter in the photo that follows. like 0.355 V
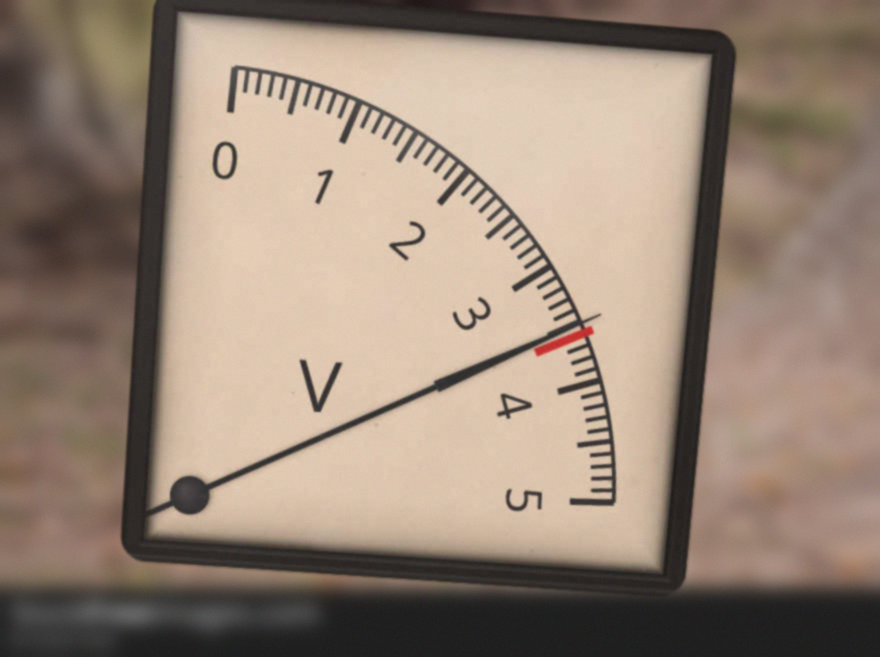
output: 3.5 V
